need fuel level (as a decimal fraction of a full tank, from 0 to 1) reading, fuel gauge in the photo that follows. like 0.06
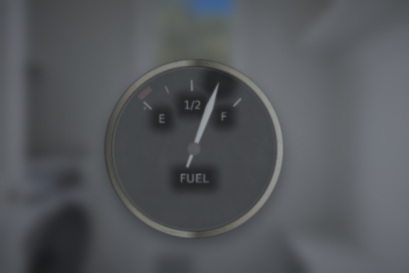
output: 0.75
